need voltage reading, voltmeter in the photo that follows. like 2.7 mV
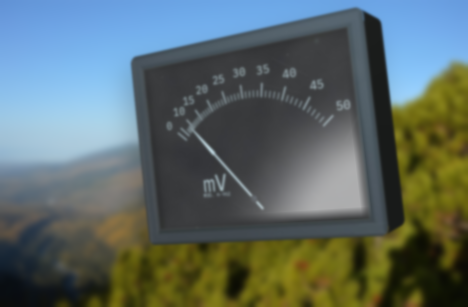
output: 10 mV
